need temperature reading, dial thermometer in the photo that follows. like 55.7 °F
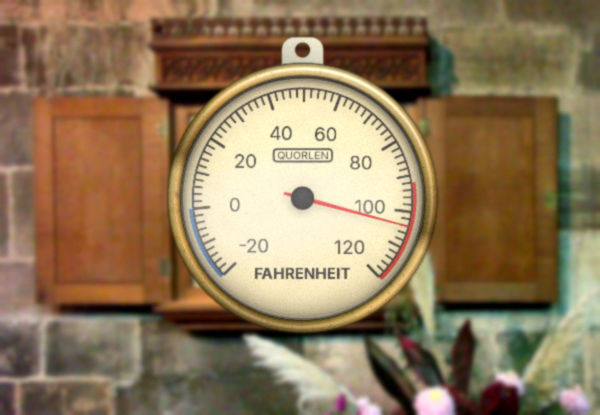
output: 104 °F
